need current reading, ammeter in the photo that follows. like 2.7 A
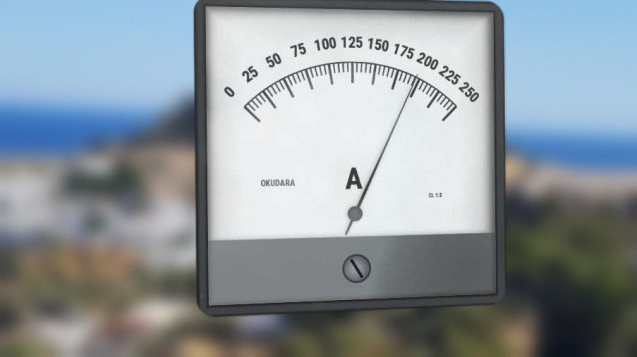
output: 195 A
